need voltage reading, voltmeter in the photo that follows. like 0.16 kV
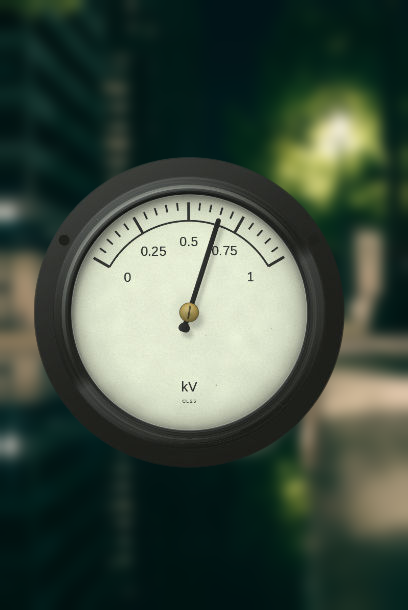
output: 0.65 kV
